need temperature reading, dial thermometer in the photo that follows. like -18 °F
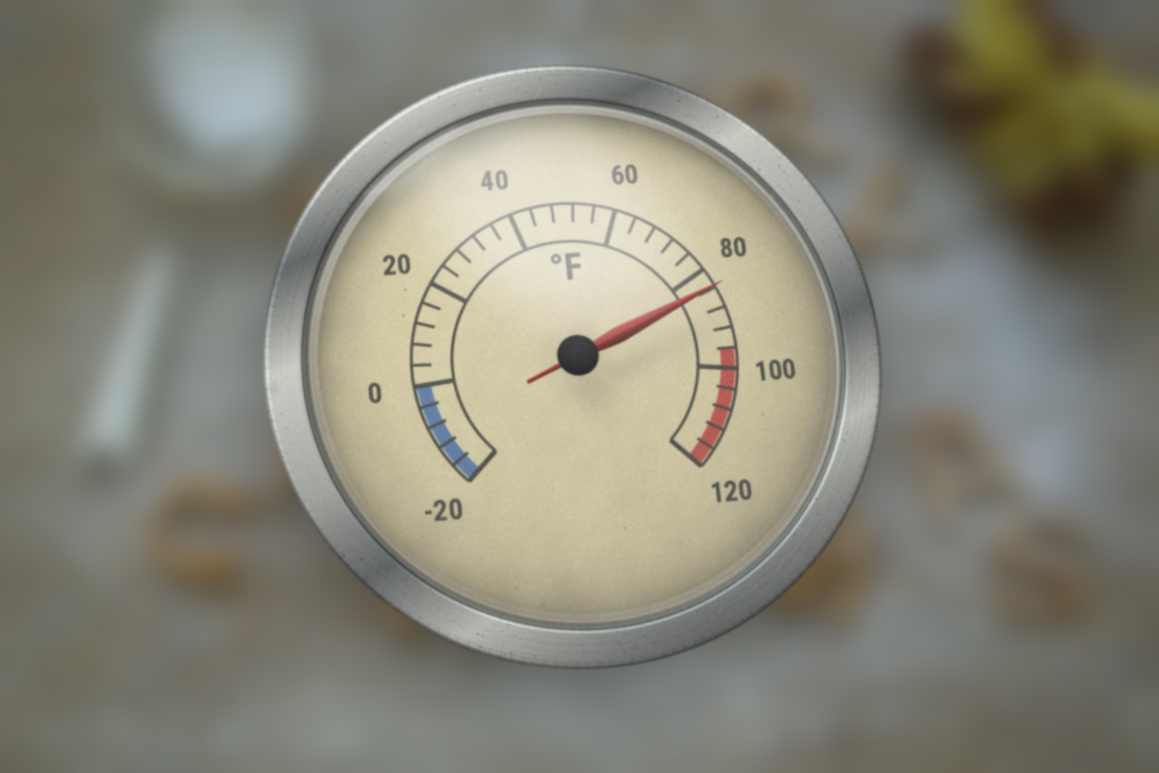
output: 84 °F
